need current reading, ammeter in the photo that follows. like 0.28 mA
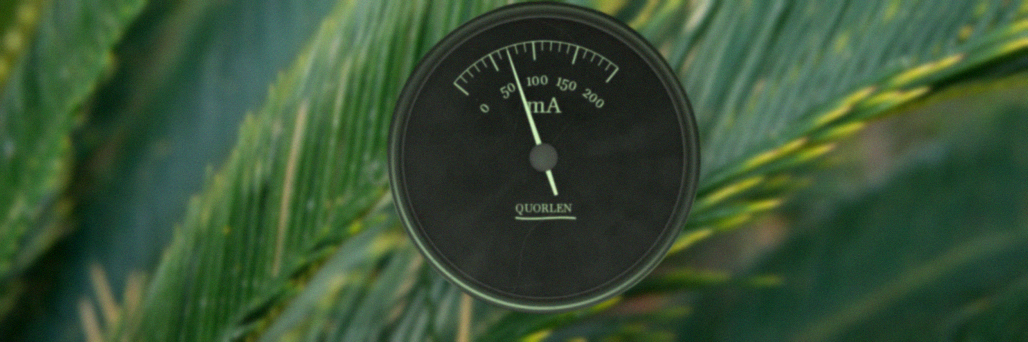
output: 70 mA
